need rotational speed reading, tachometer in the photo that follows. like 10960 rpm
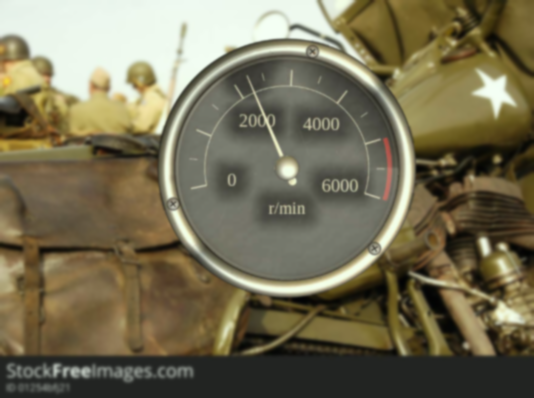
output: 2250 rpm
